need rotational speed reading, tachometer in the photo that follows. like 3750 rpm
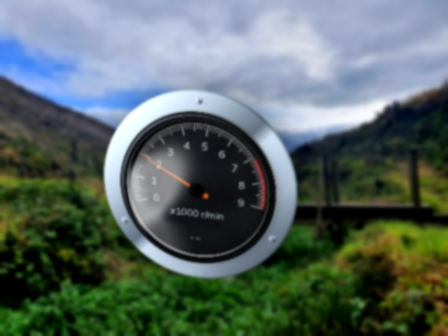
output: 2000 rpm
